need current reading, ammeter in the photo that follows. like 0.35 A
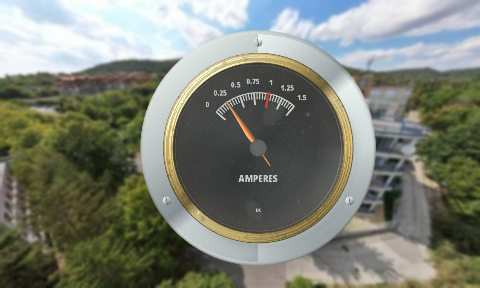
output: 0.25 A
